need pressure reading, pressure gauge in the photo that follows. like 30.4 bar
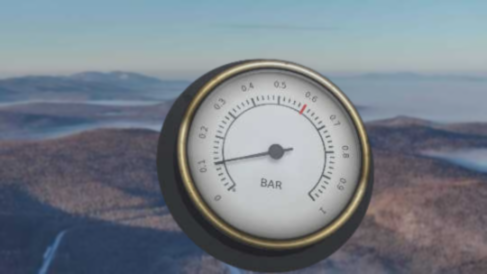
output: 0.1 bar
